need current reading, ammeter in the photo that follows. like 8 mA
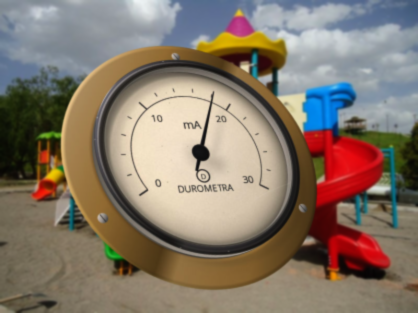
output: 18 mA
